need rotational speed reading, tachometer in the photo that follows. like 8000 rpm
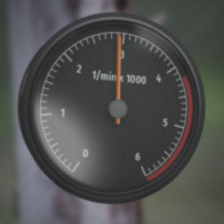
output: 2900 rpm
